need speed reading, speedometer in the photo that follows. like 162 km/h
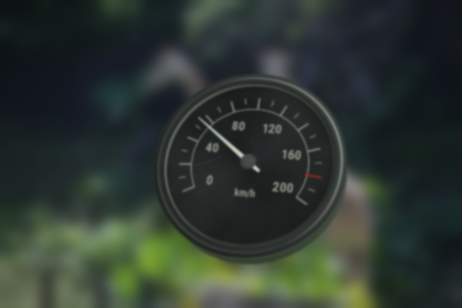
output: 55 km/h
